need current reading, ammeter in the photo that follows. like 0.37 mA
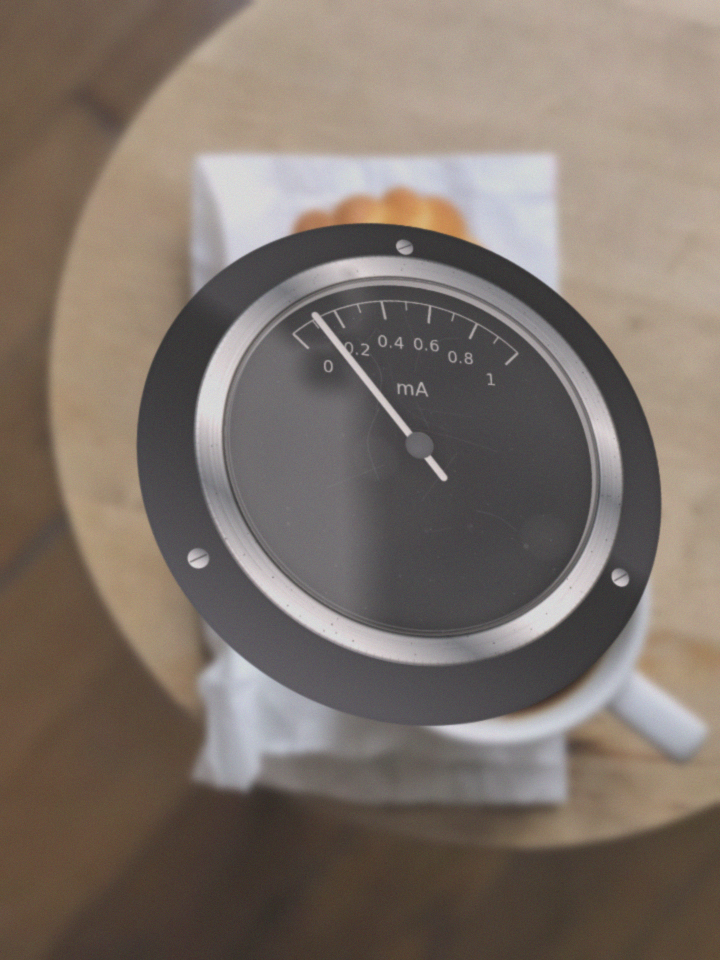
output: 0.1 mA
